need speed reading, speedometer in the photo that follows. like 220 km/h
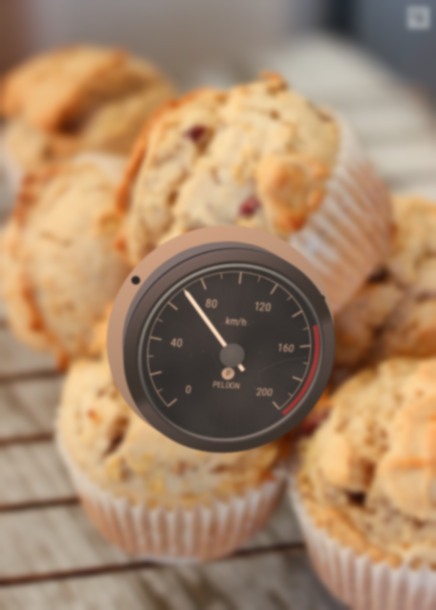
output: 70 km/h
